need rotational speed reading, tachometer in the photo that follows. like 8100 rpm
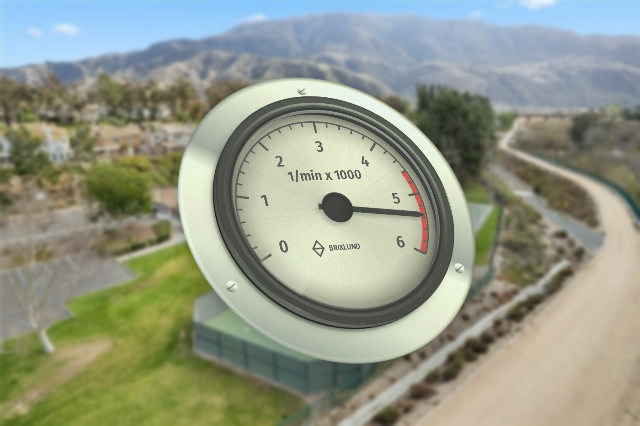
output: 5400 rpm
